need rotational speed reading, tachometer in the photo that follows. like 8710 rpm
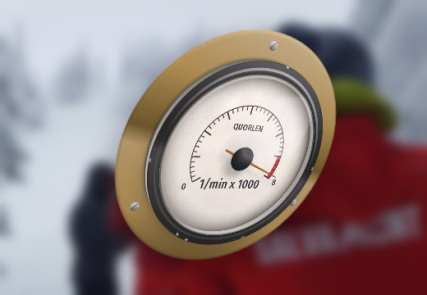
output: 7800 rpm
